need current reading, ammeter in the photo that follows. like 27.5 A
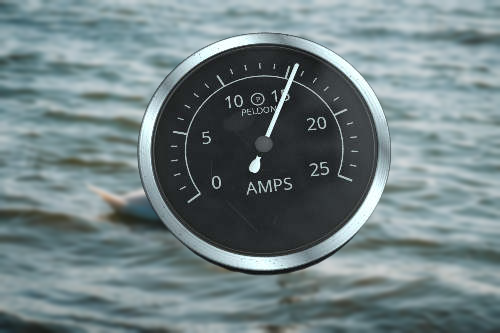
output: 15.5 A
